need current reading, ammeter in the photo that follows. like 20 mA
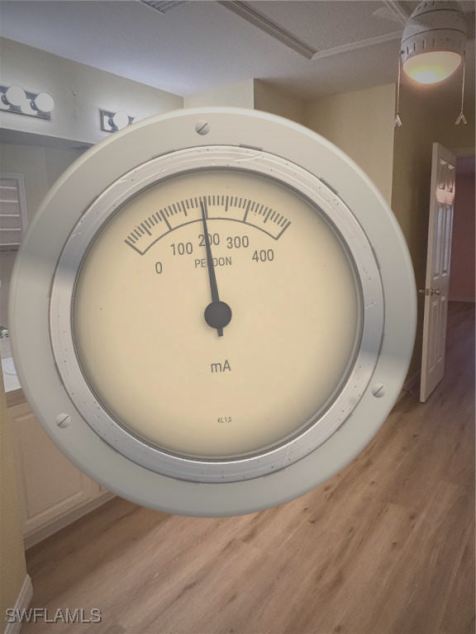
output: 190 mA
